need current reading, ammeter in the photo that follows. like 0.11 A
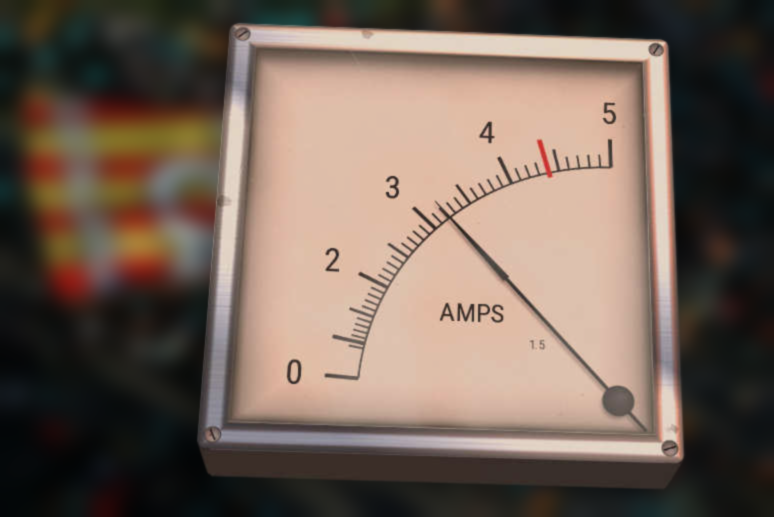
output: 3.2 A
